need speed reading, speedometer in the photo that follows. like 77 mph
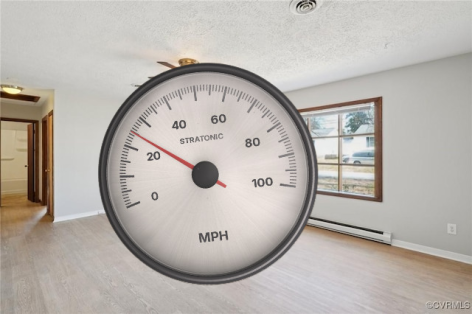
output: 25 mph
